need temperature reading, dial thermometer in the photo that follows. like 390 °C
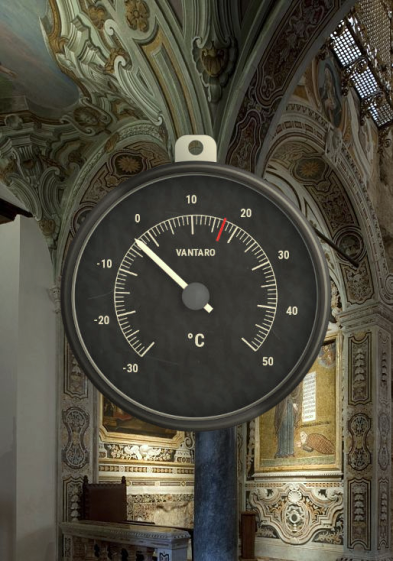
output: -3 °C
